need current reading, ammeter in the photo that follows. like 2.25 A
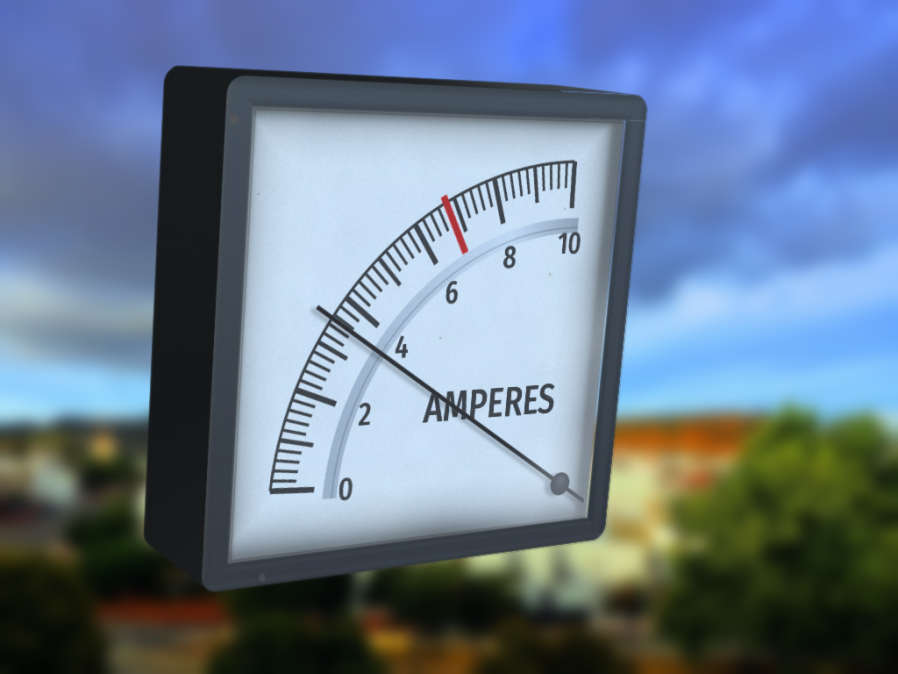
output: 3.5 A
